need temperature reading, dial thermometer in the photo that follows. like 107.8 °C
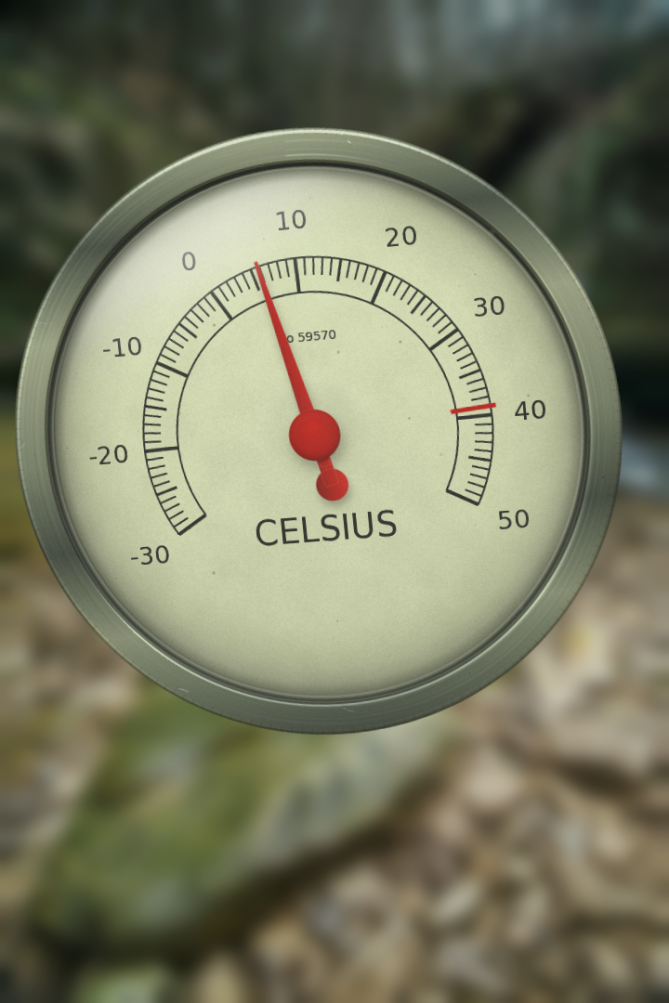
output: 6 °C
